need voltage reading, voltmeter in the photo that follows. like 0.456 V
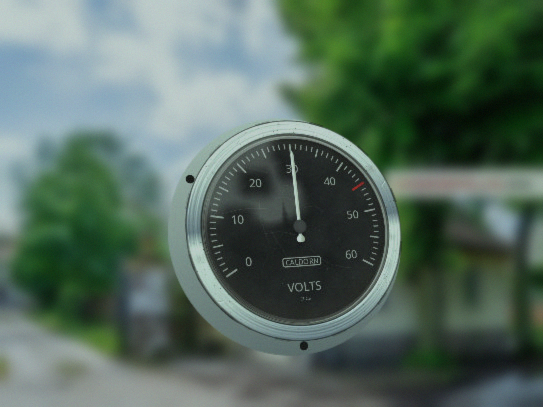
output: 30 V
